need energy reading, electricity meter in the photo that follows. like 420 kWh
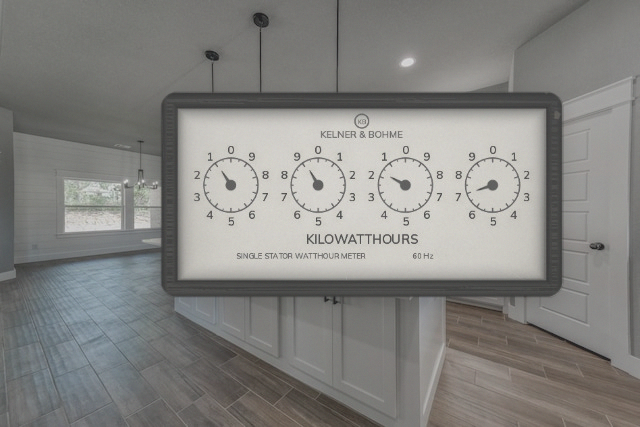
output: 917 kWh
